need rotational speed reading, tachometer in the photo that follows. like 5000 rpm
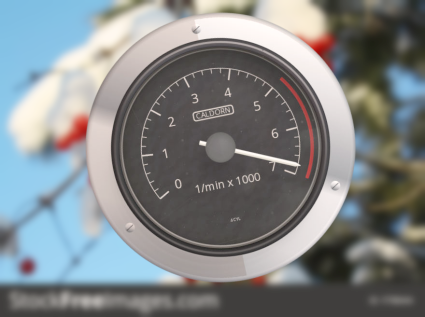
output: 6800 rpm
